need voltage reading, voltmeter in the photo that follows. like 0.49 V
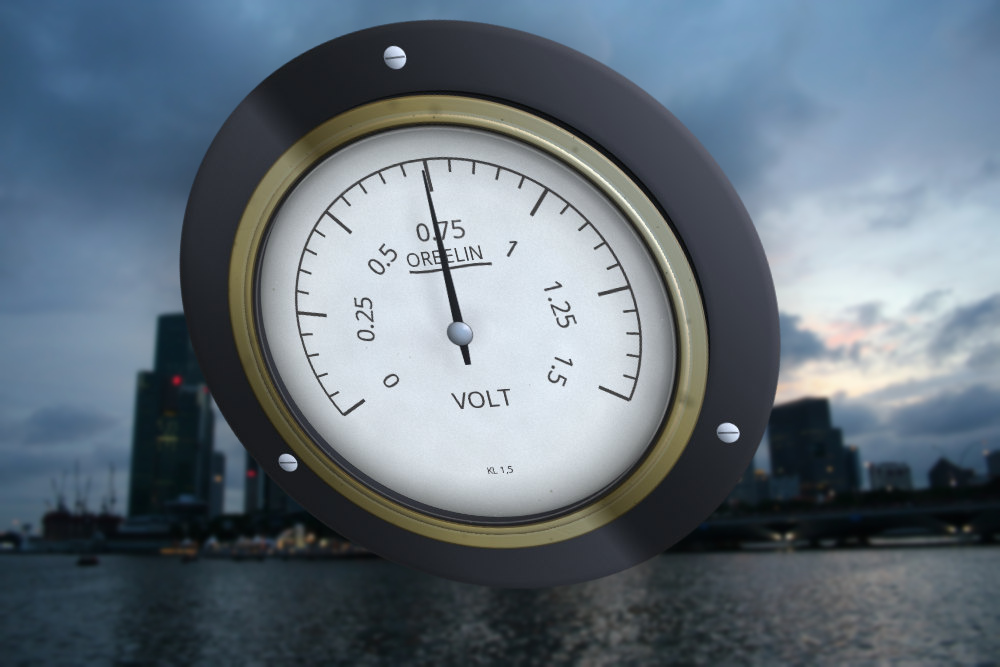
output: 0.75 V
